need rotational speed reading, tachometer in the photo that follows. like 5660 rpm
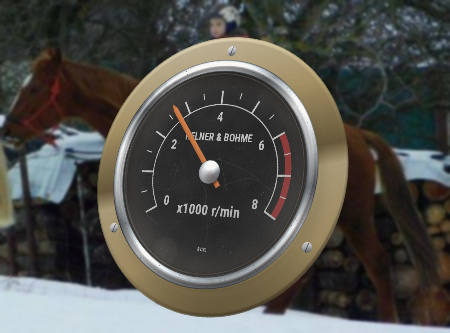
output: 2750 rpm
